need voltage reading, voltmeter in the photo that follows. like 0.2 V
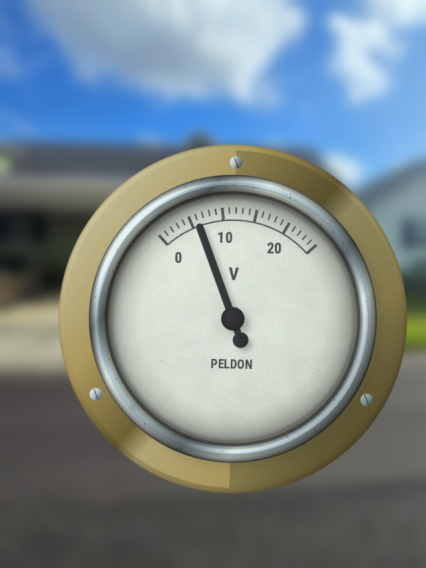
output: 6 V
